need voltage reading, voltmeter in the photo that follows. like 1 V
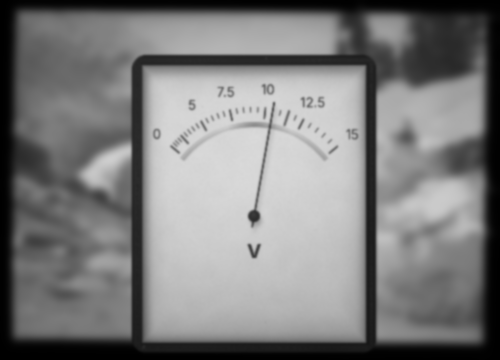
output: 10.5 V
